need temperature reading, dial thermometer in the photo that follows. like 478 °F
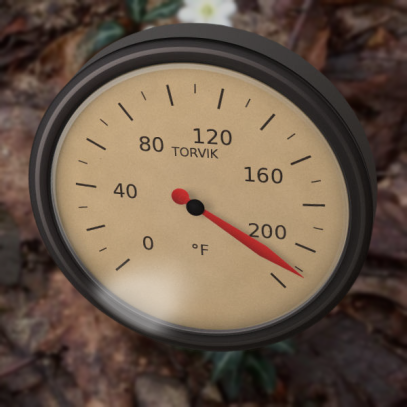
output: 210 °F
